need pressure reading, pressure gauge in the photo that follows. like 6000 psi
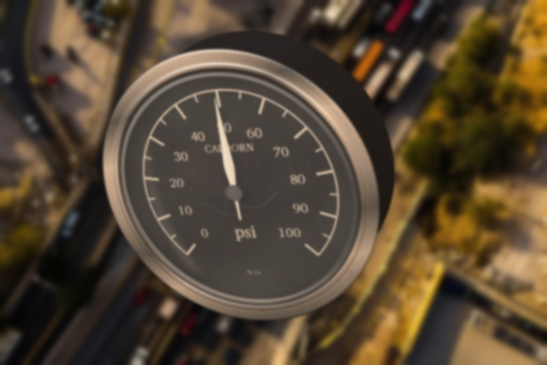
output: 50 psi
